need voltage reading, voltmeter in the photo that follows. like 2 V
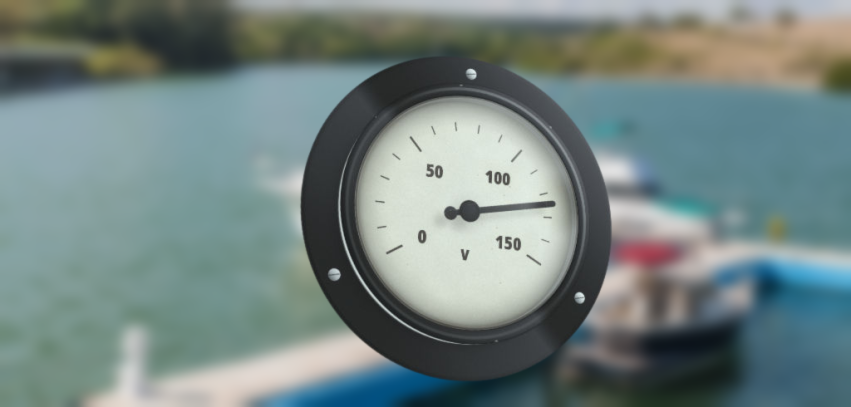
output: 125 V
